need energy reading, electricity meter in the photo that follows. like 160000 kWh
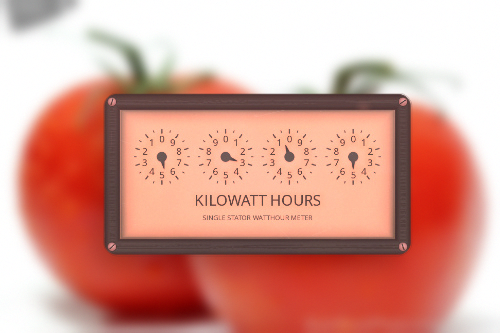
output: 5305 kWh
